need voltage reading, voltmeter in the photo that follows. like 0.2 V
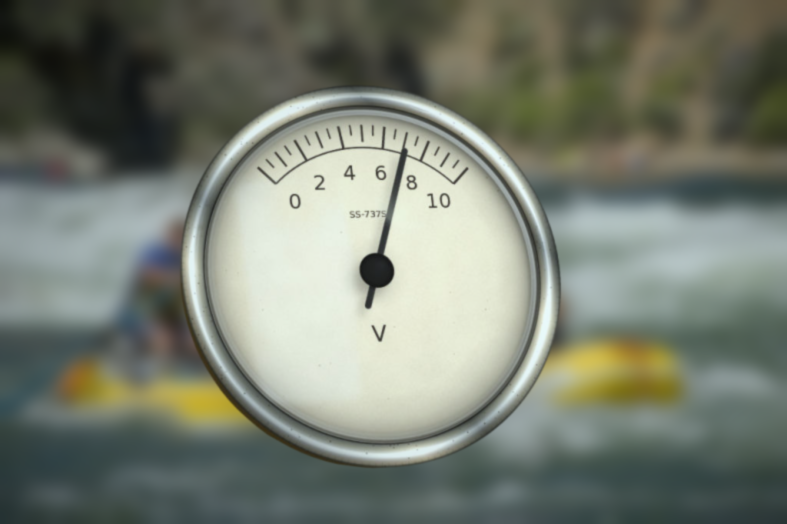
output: 7 V
